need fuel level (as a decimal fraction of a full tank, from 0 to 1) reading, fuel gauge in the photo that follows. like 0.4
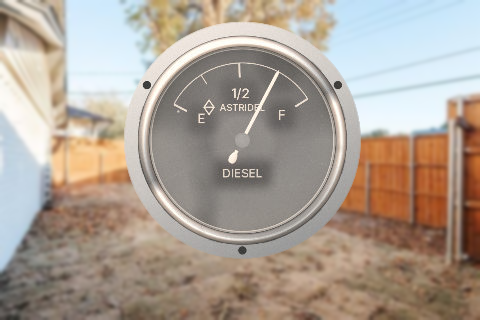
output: 0.75
